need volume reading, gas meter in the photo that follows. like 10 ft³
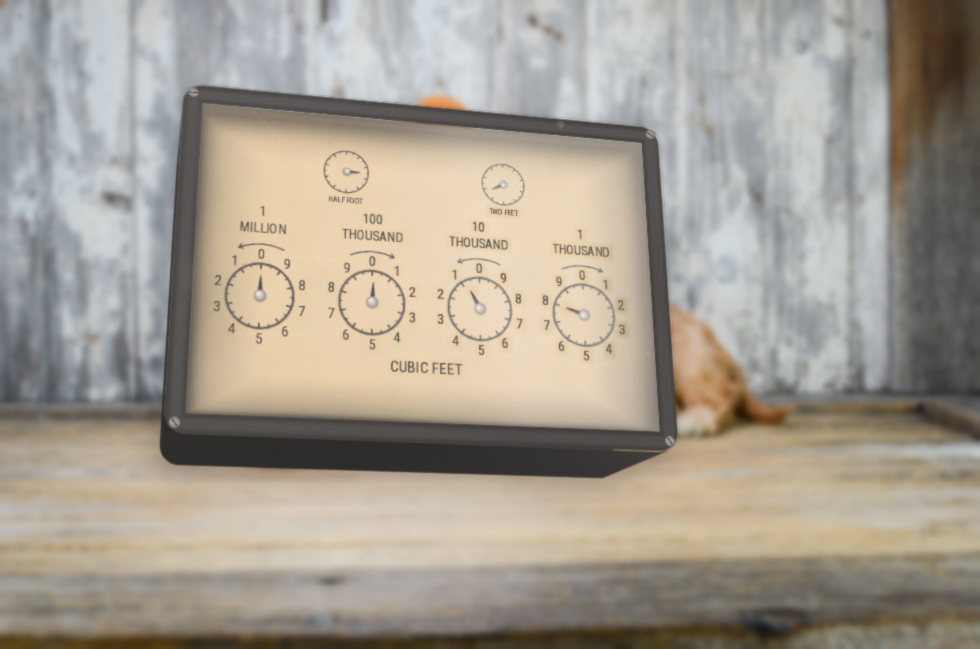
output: 800 ft³
